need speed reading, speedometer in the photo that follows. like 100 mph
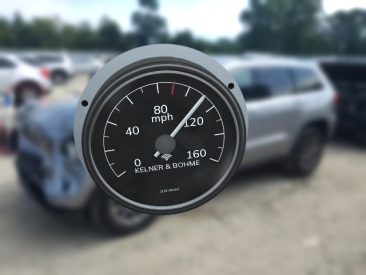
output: 110 mph
